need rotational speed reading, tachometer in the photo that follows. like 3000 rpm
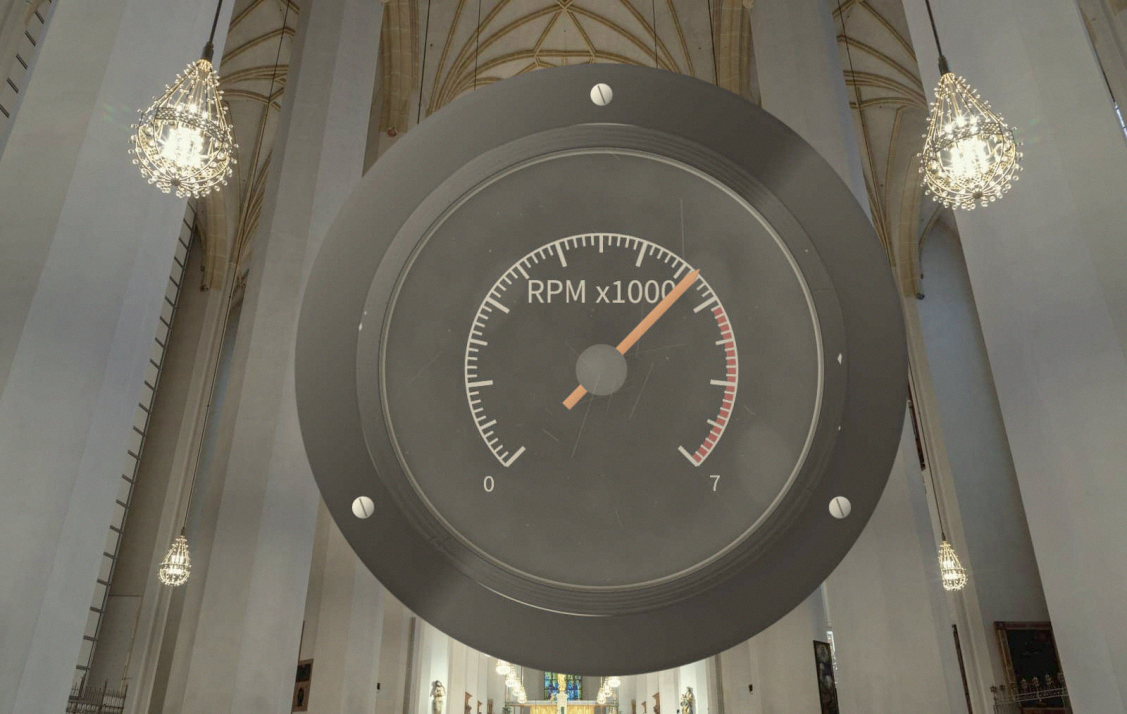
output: 4650 rpm
